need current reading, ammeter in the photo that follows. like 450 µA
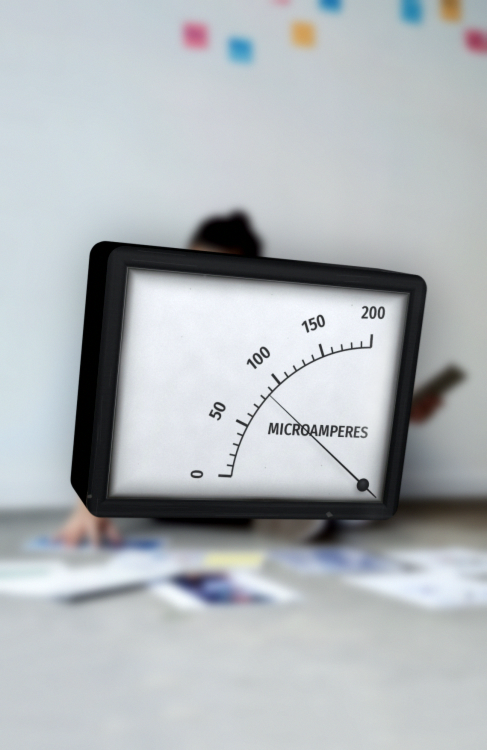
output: 85 µA
